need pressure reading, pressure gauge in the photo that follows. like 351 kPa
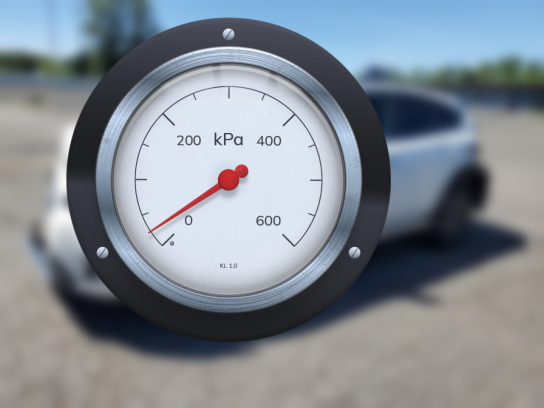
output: 25 kPa
